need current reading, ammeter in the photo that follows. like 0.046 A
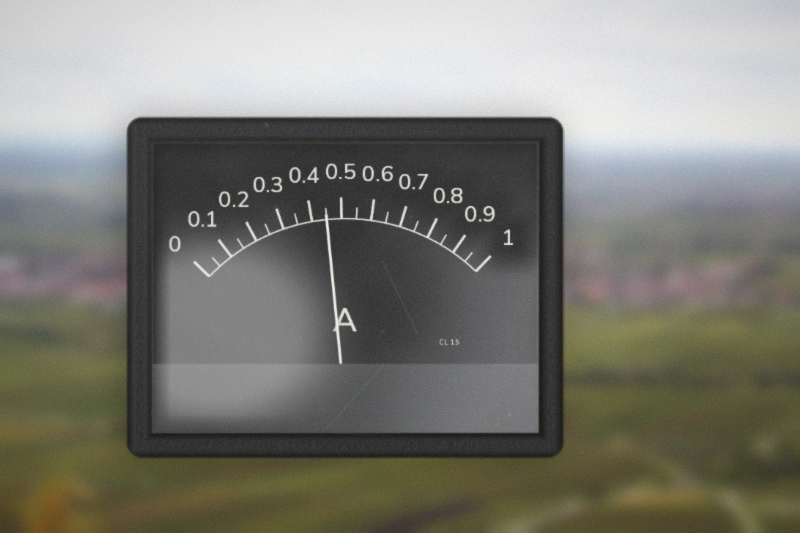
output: 0.45 A
